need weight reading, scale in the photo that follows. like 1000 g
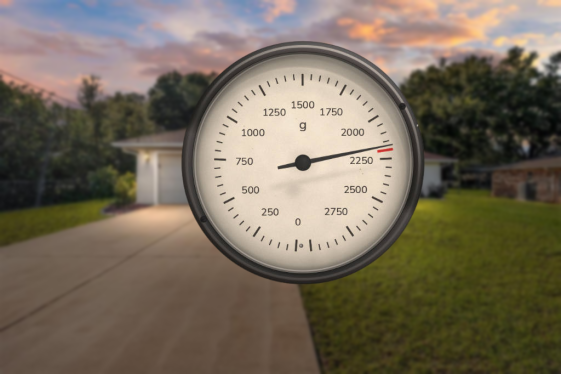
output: 2175 g
